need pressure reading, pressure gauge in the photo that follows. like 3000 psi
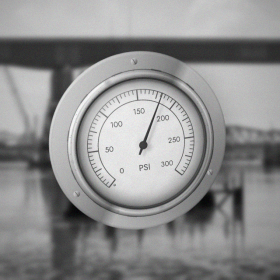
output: 180 psi
